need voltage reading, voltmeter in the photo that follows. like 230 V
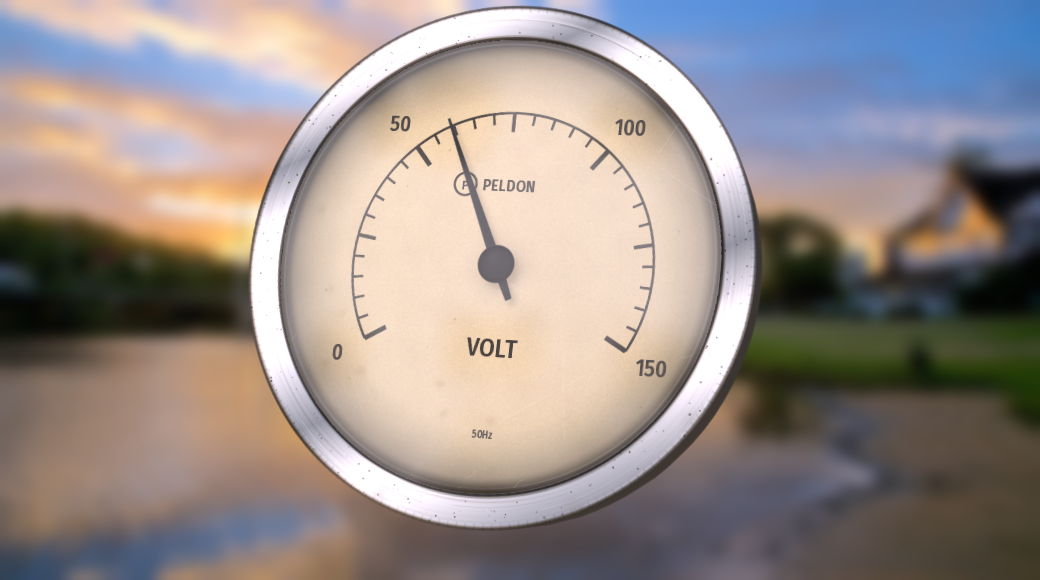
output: 60 V
